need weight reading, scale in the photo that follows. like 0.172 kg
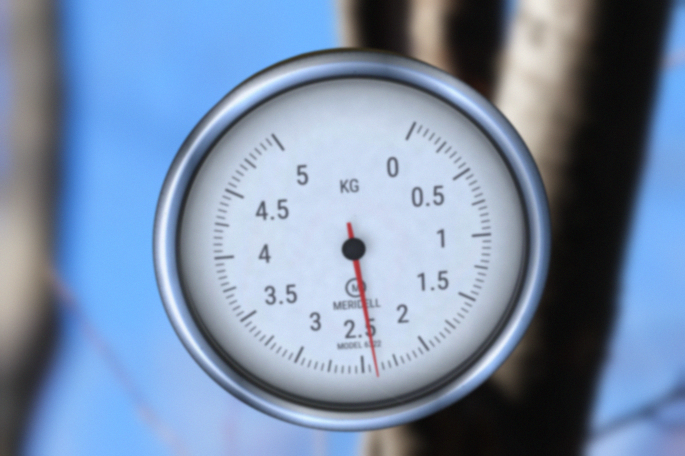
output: 2.4 kg
